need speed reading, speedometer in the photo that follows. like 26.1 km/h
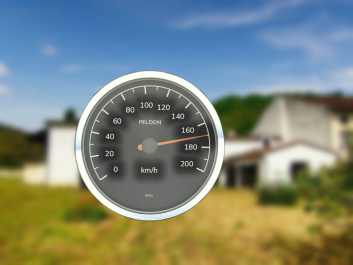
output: 170 km/h
